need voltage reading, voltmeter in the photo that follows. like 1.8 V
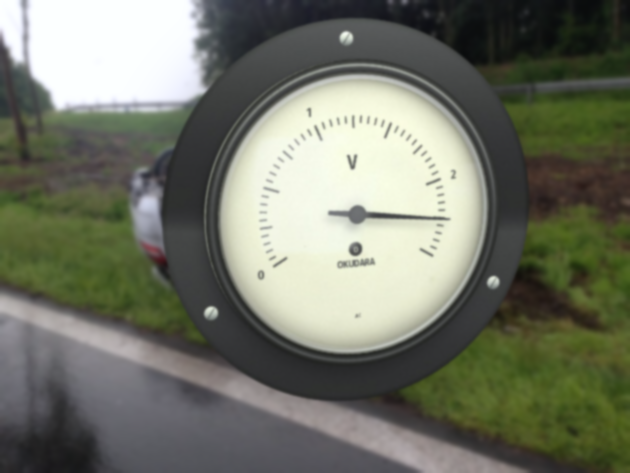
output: 2.25 V
